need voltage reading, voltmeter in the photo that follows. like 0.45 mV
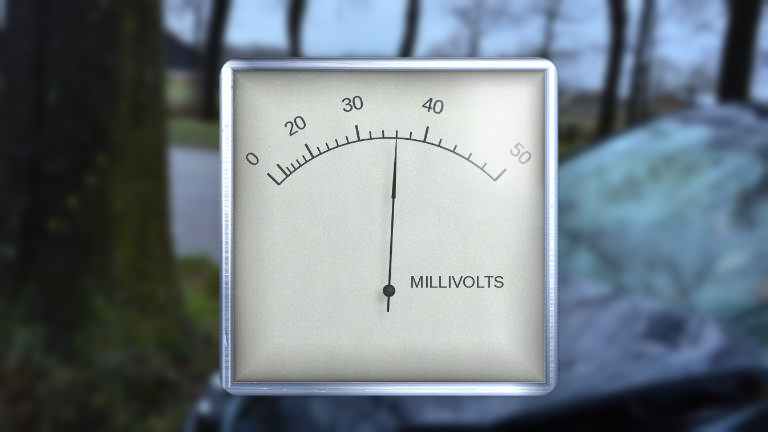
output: 36 mV
